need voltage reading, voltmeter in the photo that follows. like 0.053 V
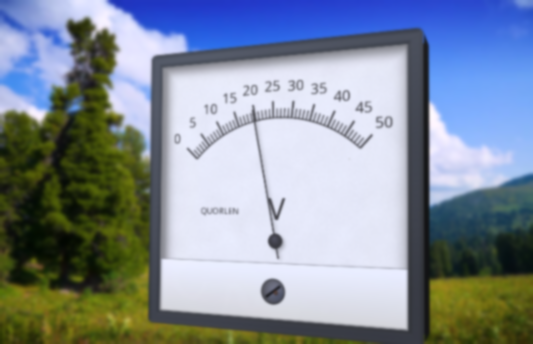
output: 20 V
